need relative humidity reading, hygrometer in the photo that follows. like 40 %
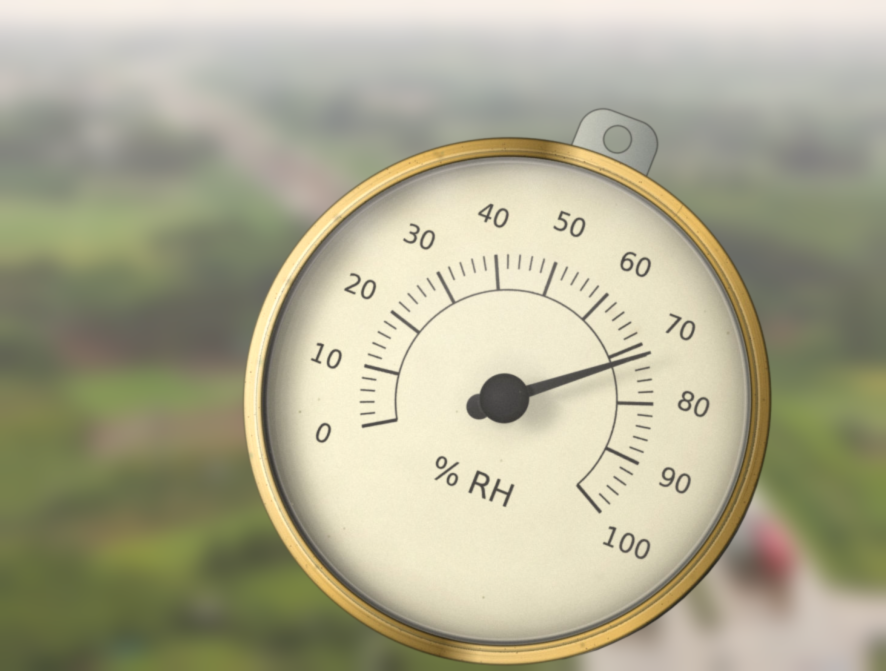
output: 72 %
